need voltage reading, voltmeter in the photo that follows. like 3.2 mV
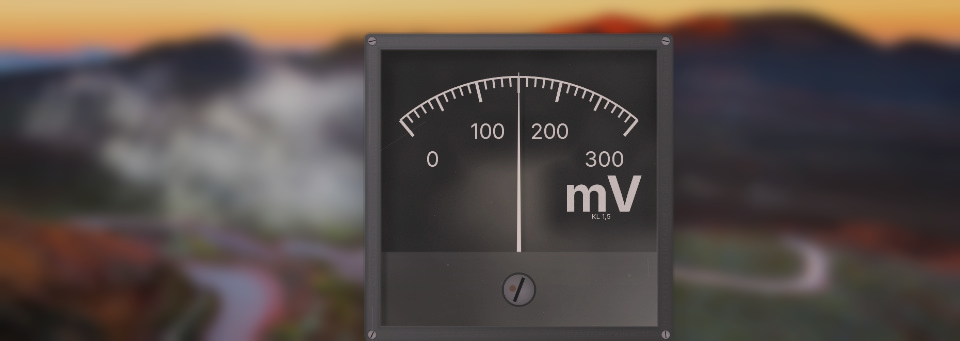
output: 150 mV
